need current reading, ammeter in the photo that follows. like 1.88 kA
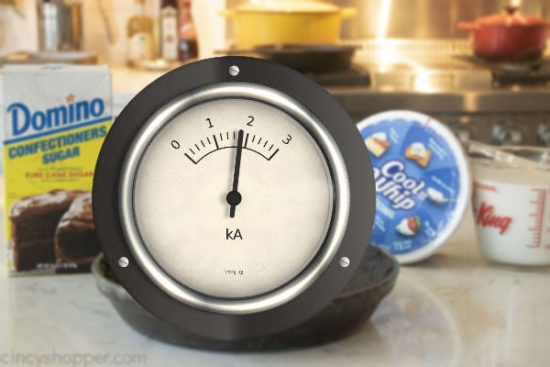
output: 1.8 kA
